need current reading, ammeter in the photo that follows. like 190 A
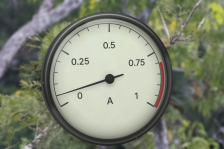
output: 0.05 A
